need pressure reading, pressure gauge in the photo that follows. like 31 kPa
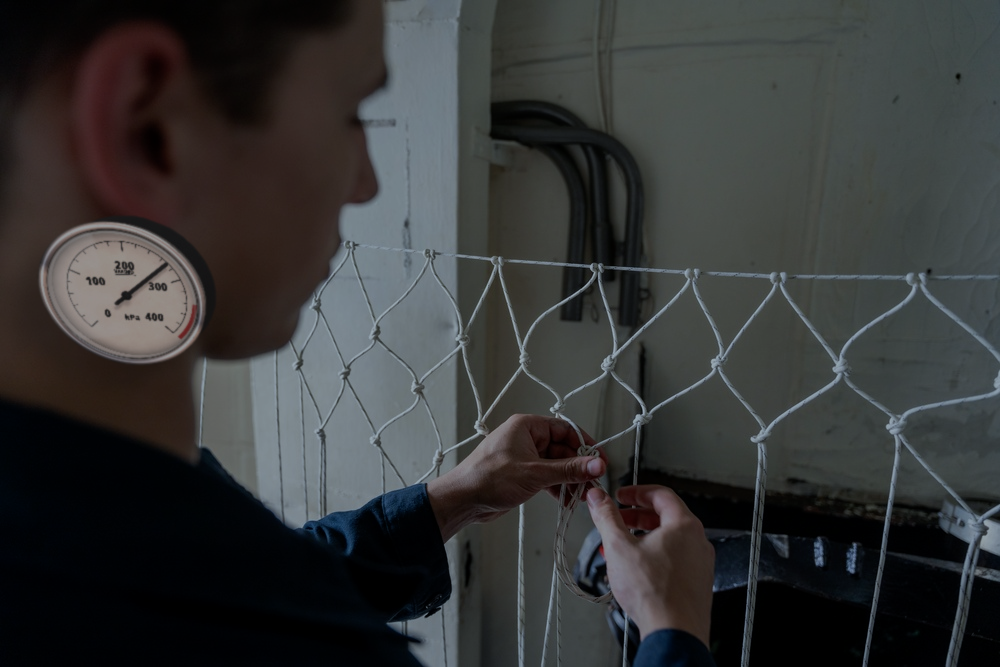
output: 270 kPa
